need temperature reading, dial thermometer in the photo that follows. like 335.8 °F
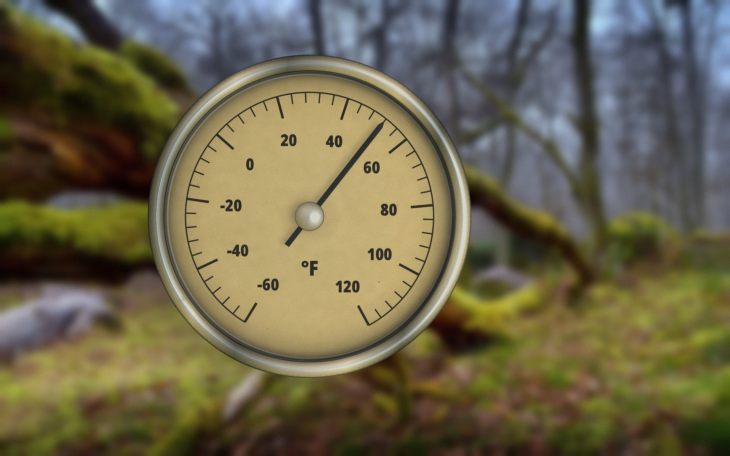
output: 52 °F
